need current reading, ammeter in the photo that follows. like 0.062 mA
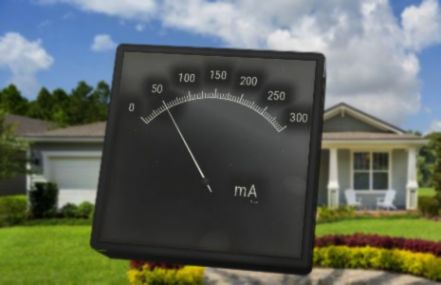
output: 50 mA
